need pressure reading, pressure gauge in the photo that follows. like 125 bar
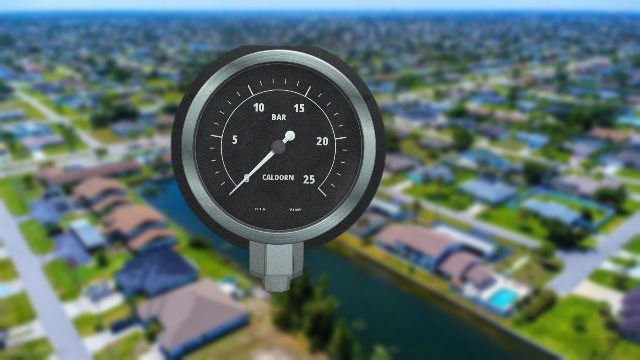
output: 0 bar
